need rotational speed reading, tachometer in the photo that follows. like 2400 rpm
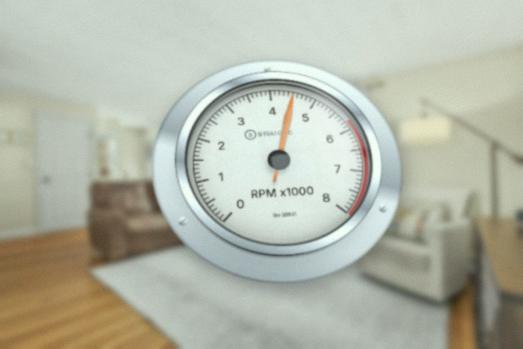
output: 4500 rpm
